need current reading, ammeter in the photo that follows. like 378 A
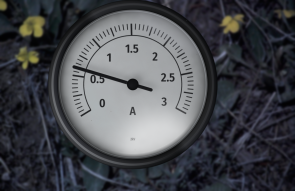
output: 0.6 A
